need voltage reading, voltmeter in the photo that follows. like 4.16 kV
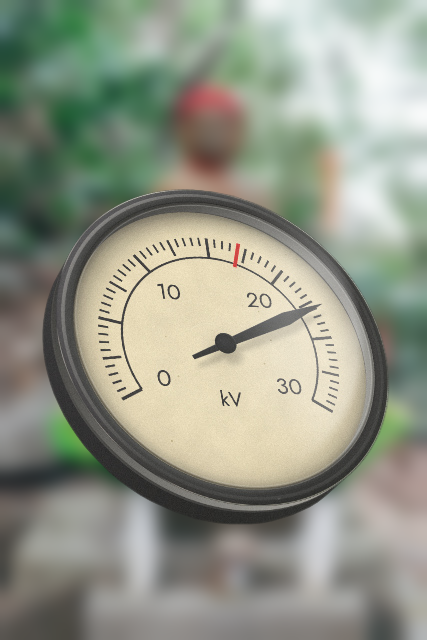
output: 23 kV
